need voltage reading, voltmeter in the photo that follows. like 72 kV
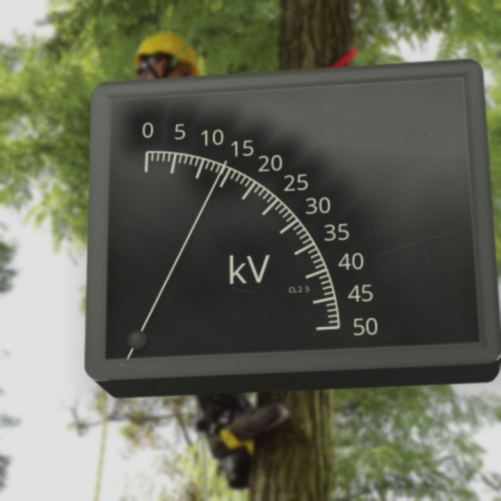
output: 14 kV
